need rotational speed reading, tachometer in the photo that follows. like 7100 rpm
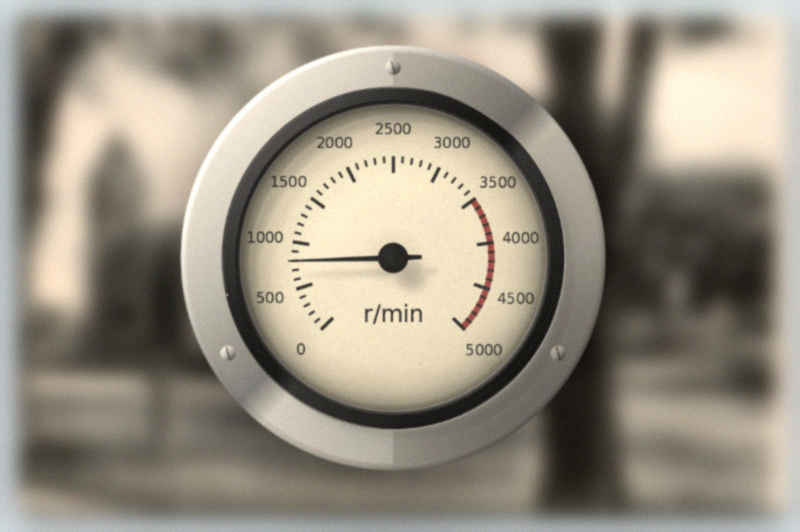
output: 800 rpm
